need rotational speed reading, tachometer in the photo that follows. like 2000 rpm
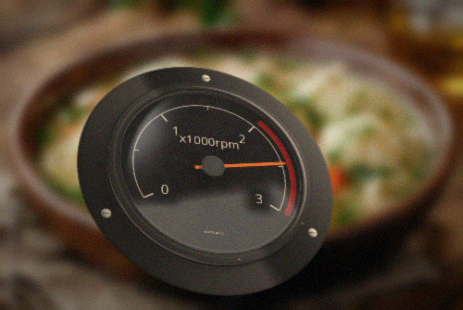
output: 2500 rpm
